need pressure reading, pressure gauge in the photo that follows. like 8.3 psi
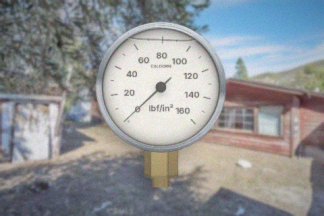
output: 0 psi
